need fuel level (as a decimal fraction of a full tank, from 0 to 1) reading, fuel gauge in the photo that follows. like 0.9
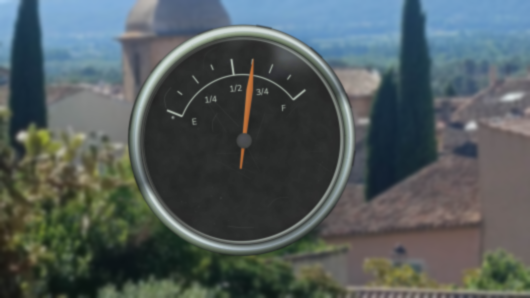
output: 0.625
